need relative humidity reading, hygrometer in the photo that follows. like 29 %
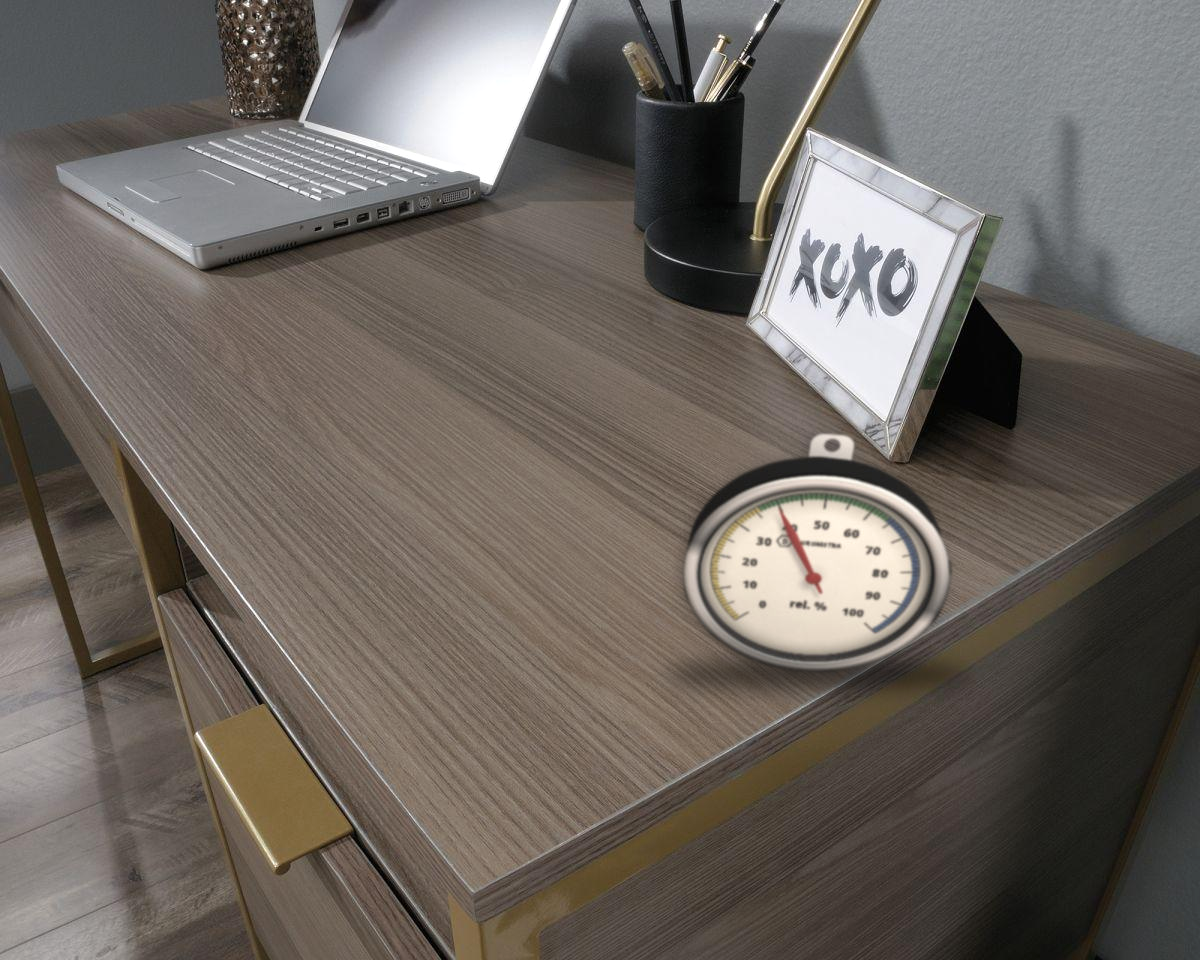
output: 40 %
